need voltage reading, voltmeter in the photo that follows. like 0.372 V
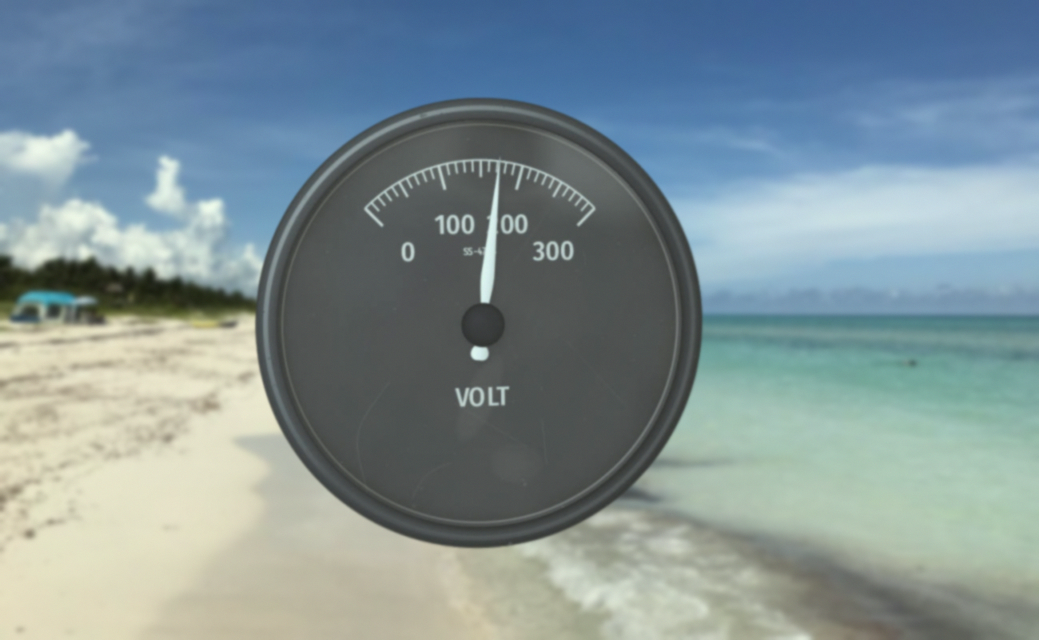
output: 170 V
